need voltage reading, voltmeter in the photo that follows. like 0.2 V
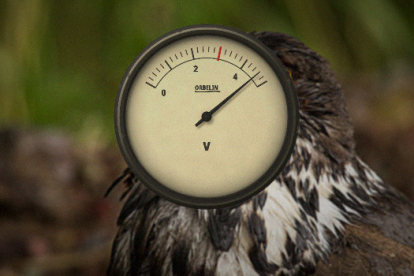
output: 4.6 V
